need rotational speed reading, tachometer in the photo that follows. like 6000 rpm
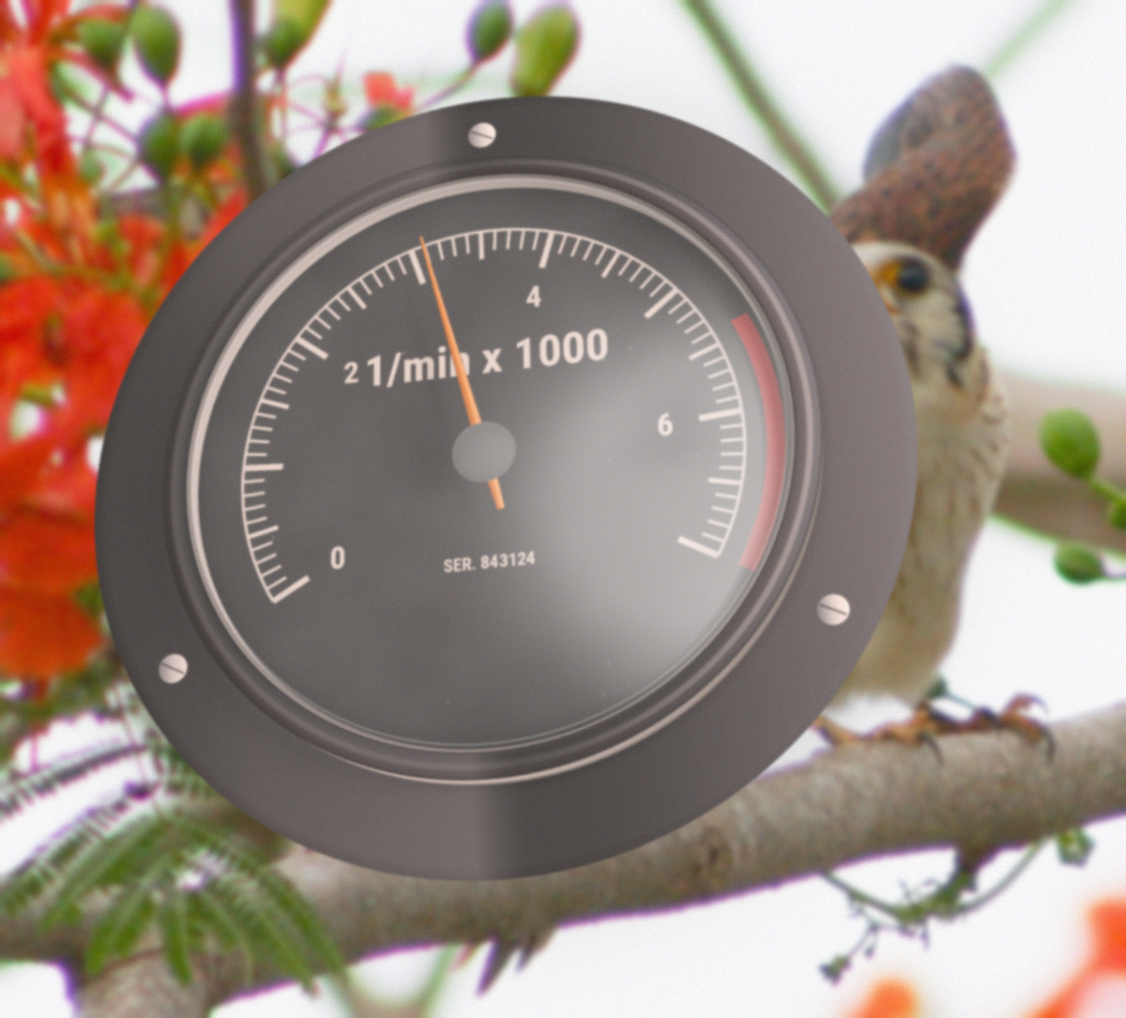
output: 3100 rpm
